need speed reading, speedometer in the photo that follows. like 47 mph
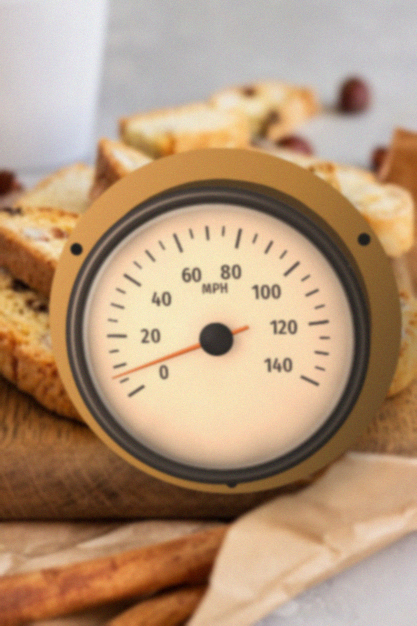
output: 7.5 mph
